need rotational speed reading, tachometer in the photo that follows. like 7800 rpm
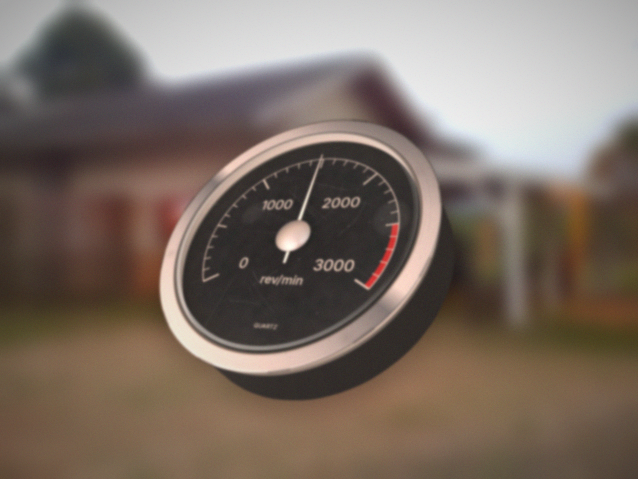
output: 1500 rpm
